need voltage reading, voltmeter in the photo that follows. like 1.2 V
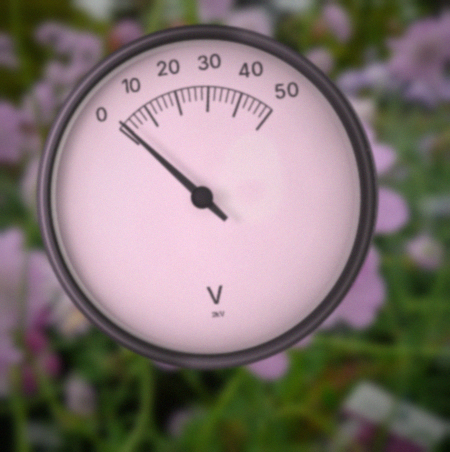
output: 2 V
